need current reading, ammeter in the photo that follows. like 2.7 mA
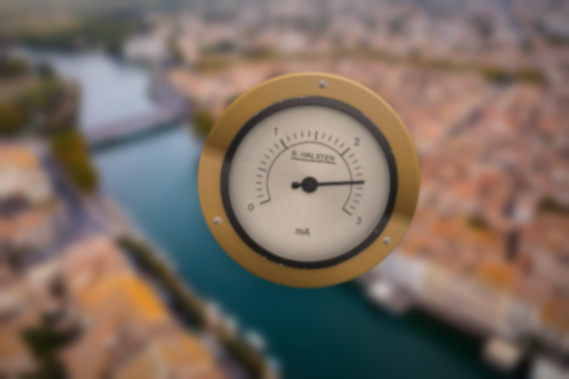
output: 2.5 mA
